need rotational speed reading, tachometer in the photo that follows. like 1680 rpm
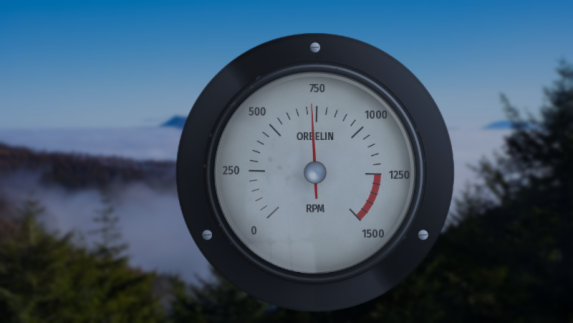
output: 725 rpm
